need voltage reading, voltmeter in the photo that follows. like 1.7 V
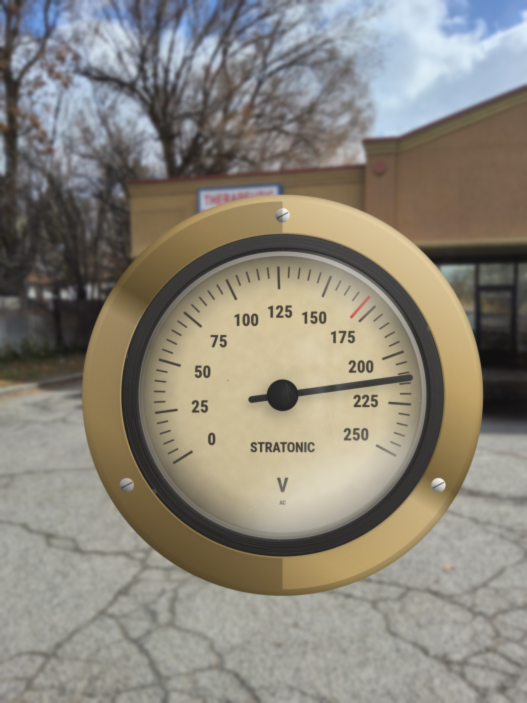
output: 212.5 V
